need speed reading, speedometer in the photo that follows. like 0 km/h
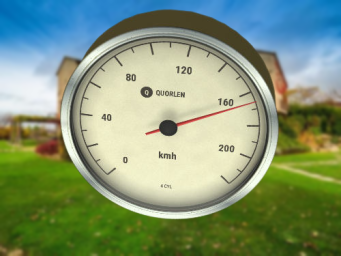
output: 165 km/h
